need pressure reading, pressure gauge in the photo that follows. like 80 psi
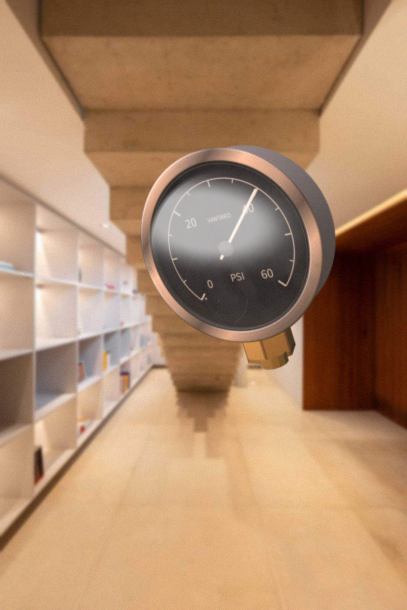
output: 40 psi
